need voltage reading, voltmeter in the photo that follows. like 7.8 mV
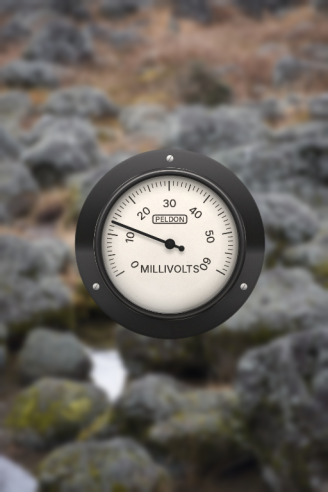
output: 13 mV
